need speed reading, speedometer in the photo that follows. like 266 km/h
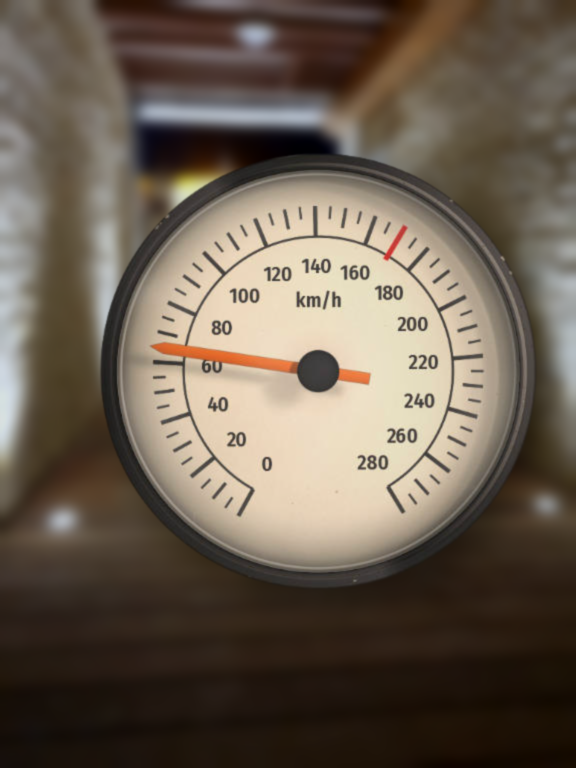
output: 65 km/h
